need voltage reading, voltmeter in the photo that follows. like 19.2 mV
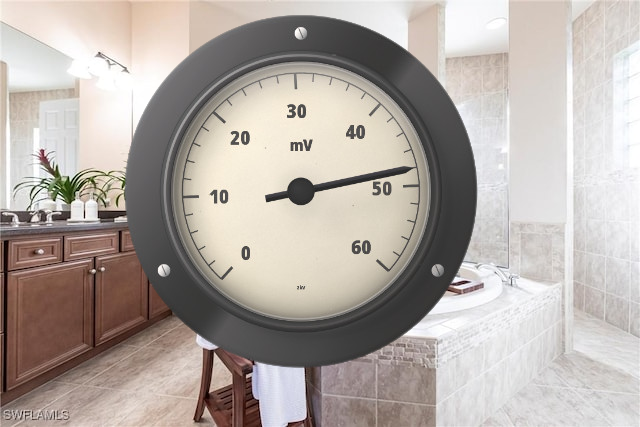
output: 48 mV
